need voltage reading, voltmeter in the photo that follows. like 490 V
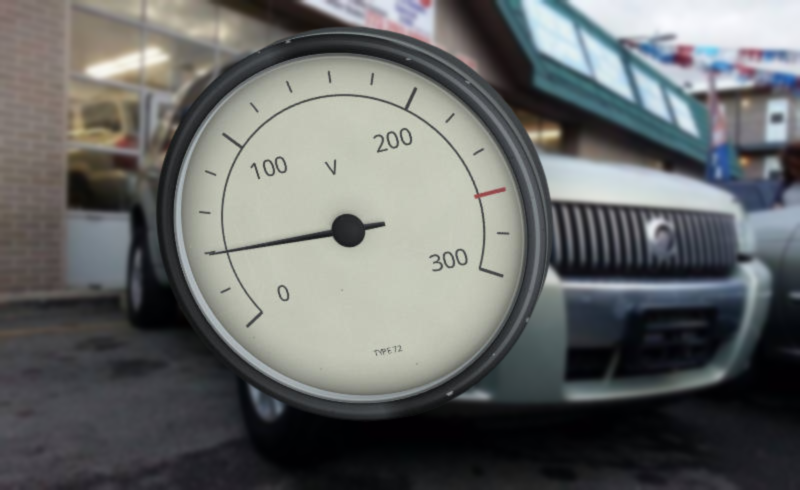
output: 40 V
